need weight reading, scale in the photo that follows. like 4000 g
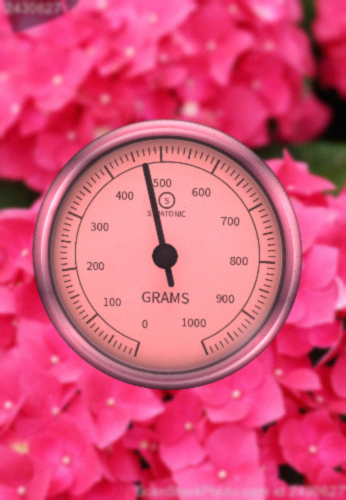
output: 470 g
